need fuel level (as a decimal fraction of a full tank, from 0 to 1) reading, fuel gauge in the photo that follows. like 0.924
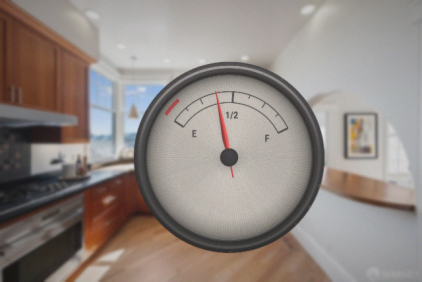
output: 0.375
